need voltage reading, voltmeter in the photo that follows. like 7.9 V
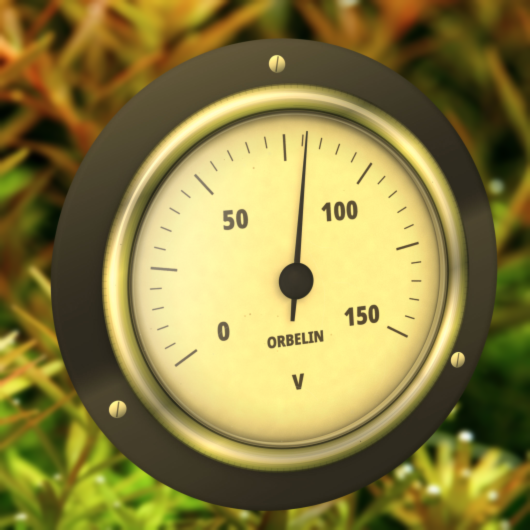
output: 80 V
